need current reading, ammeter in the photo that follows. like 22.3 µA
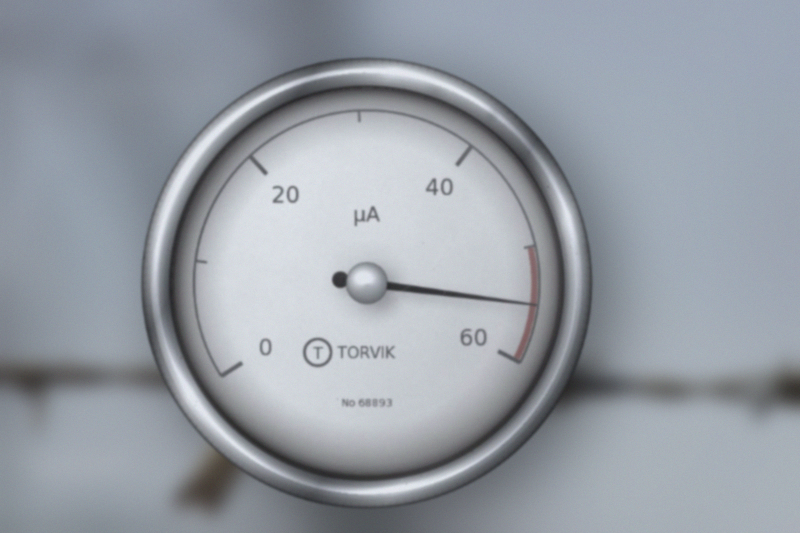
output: 55 µA
